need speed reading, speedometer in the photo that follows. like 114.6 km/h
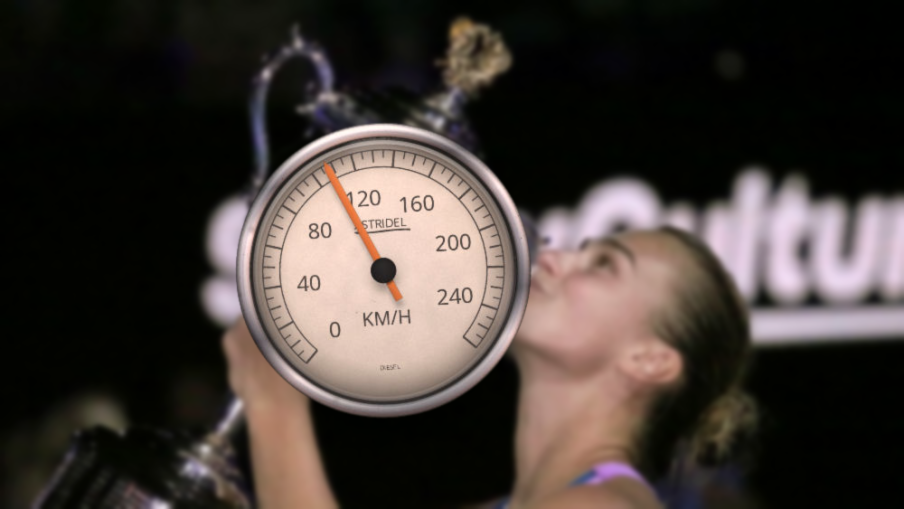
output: 107.5 km/h
